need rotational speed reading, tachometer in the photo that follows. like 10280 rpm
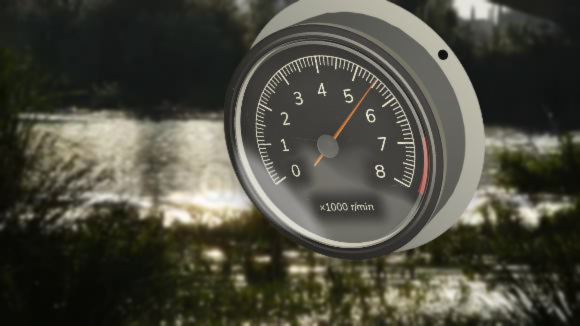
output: 5500 rpm
